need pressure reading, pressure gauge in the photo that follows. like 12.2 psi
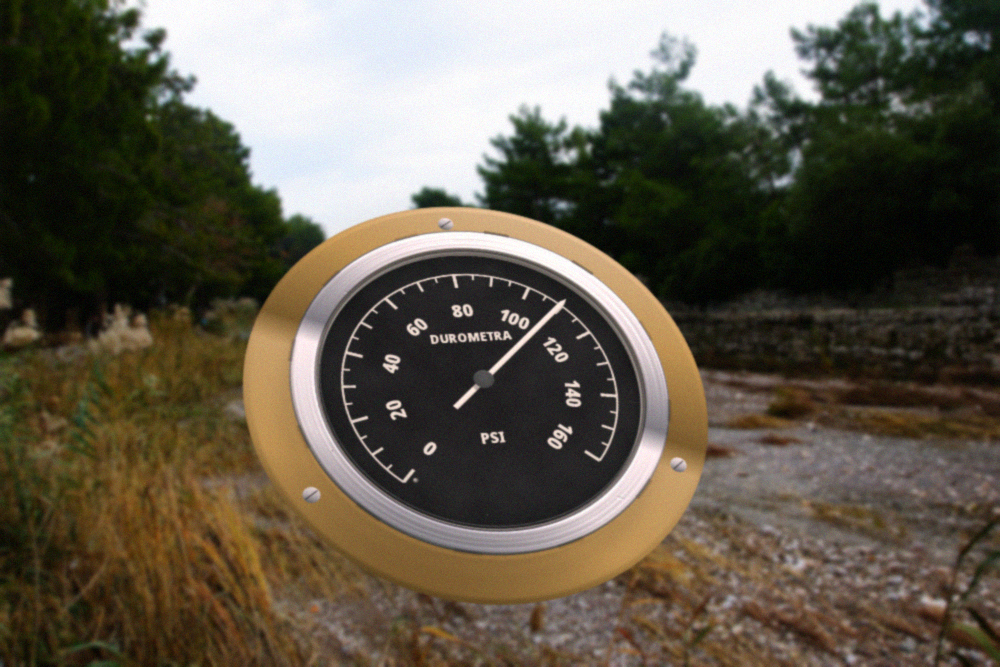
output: 110 psi
